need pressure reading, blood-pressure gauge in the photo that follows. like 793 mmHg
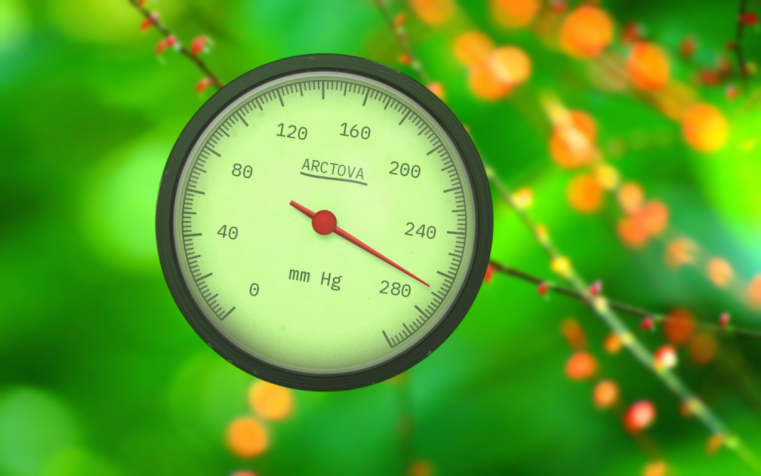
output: 268 mmHg
